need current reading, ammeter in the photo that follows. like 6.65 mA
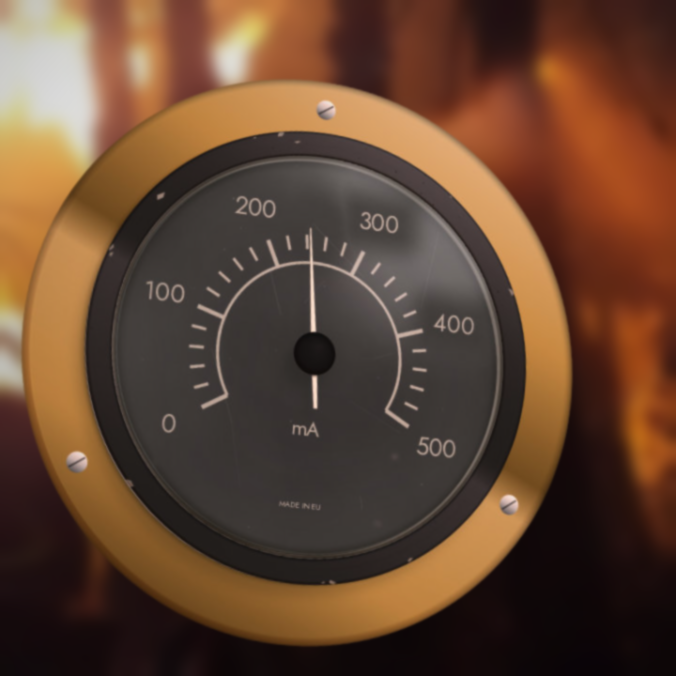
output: 240 mA
